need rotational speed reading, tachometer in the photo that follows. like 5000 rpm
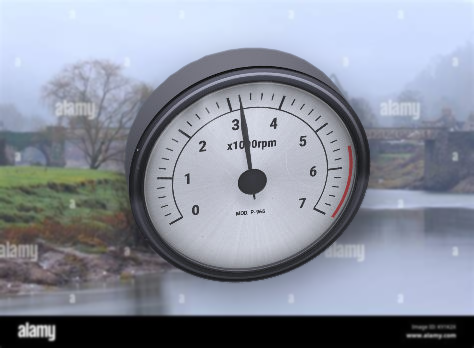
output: 3200 rpm
